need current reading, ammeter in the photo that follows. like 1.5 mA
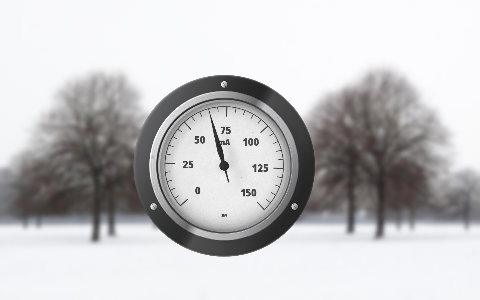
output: 65 mA
